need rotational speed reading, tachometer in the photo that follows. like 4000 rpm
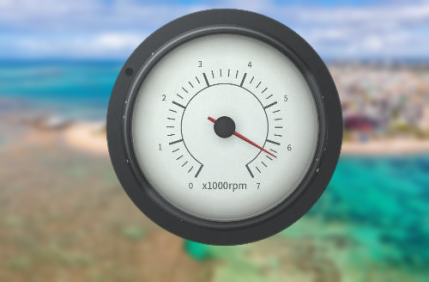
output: 6300 rpm
